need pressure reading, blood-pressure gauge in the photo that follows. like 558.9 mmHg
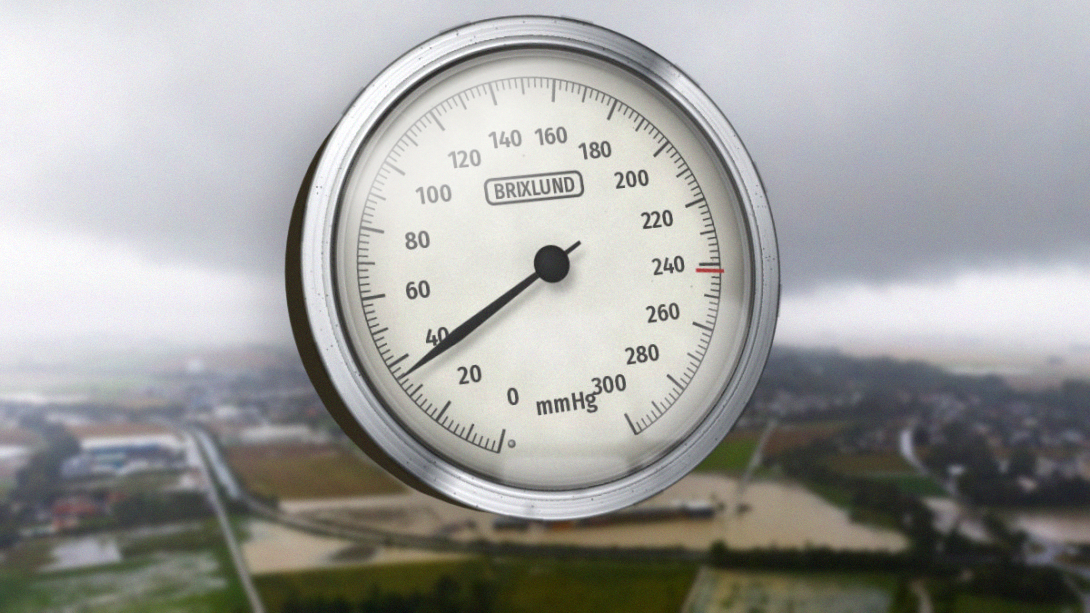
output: 36 mmHg
